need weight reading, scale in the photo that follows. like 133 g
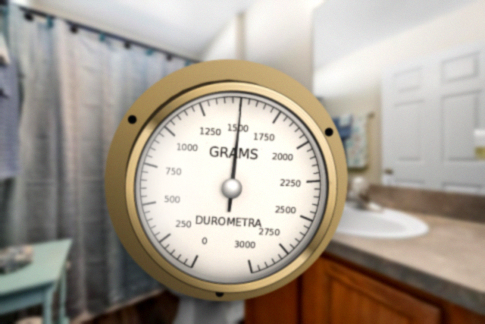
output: 1500 g
